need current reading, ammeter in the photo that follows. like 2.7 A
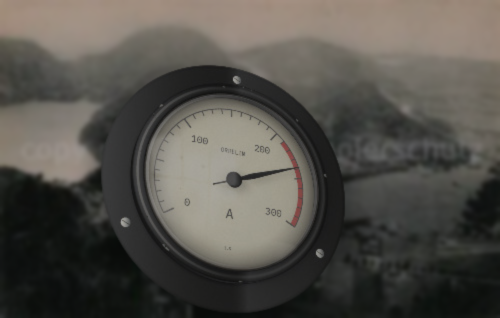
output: 240 A
